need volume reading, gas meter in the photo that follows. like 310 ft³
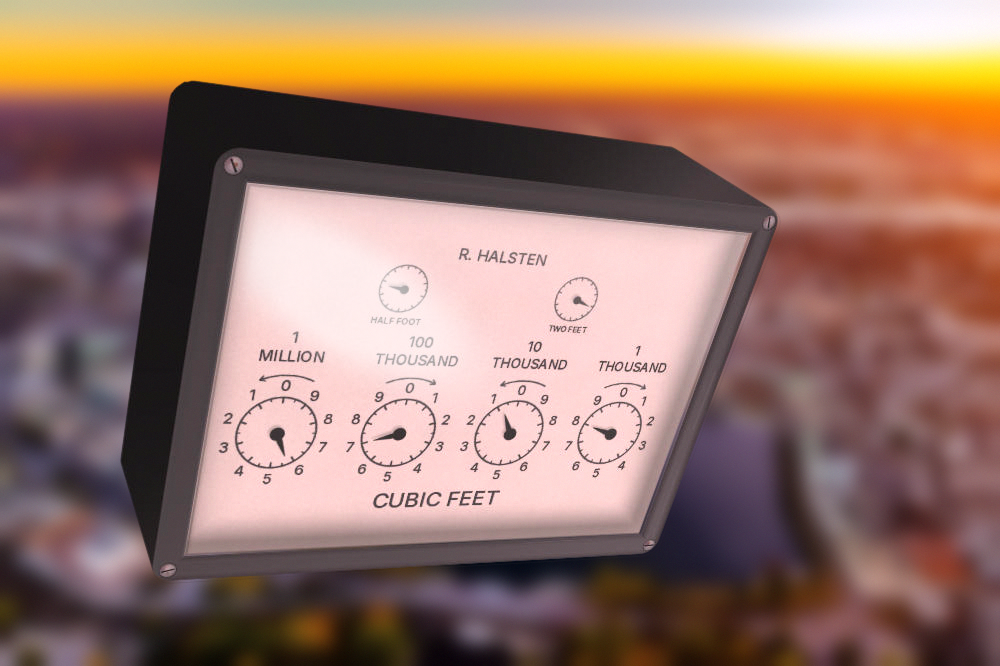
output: 570800 ft³
